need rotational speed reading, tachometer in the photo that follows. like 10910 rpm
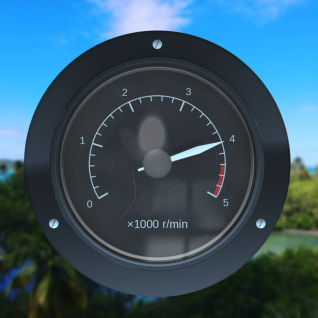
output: 4000 rpm
